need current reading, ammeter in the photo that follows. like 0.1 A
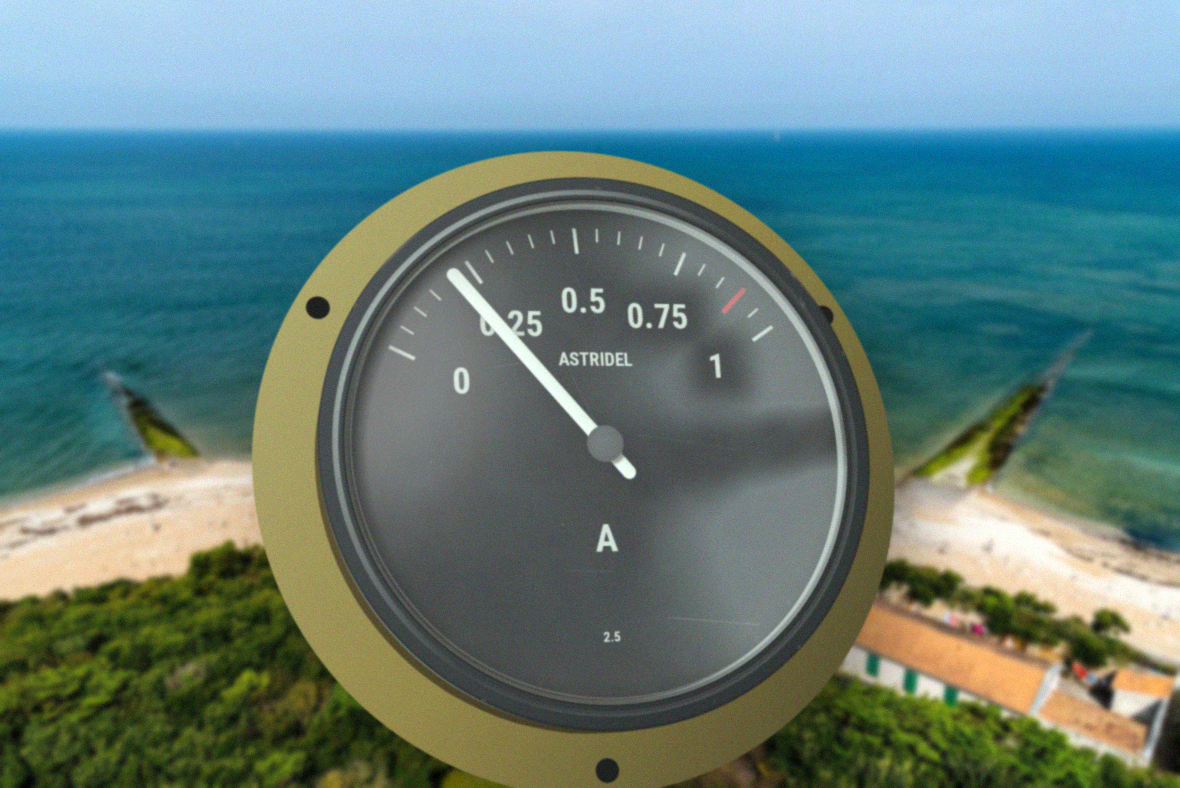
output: 0.2 A
